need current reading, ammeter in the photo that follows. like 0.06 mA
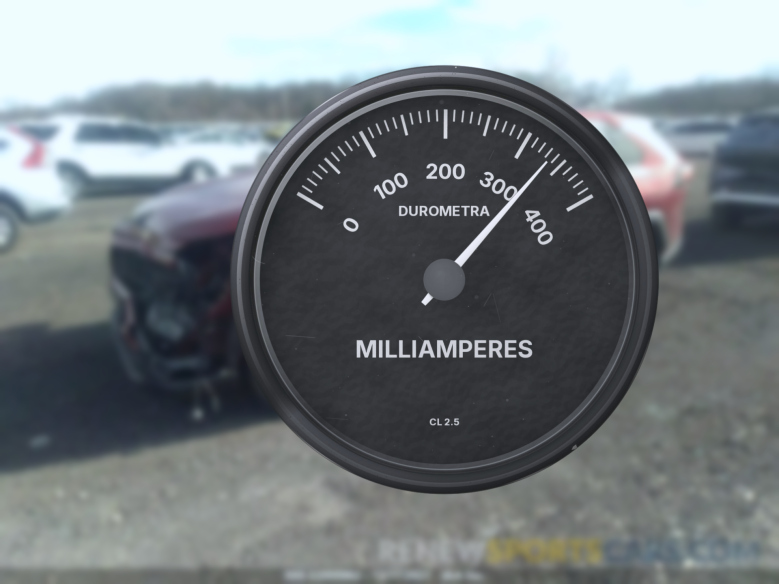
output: 335 mA
